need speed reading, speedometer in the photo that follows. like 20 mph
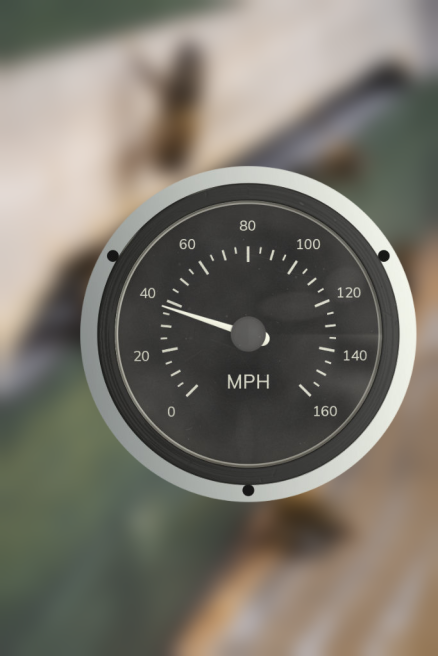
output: 37.5 mph
